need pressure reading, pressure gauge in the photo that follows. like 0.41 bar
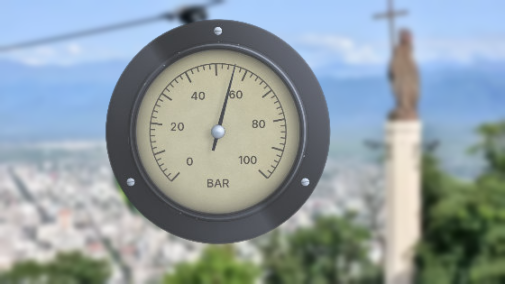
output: 56 bar
